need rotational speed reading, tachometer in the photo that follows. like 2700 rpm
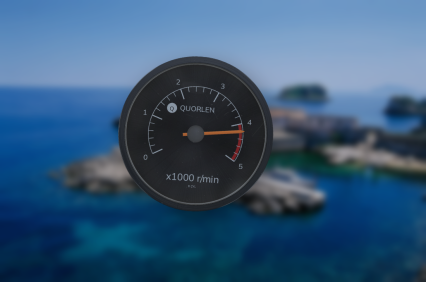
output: 4200 rpm
